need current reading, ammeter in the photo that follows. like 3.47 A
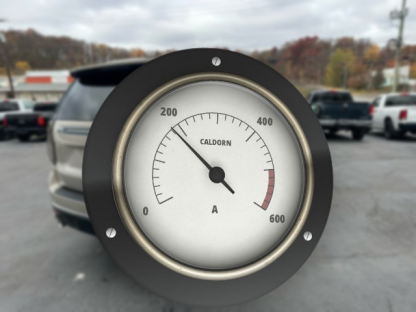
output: 180 A
